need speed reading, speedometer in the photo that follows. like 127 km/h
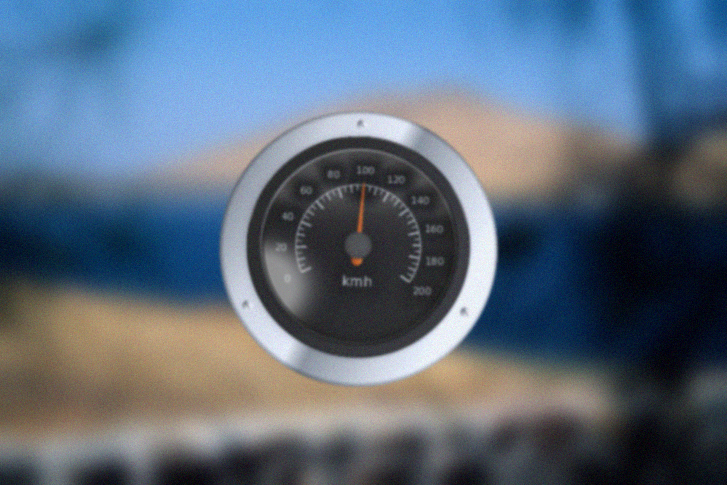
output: 100 km/h
